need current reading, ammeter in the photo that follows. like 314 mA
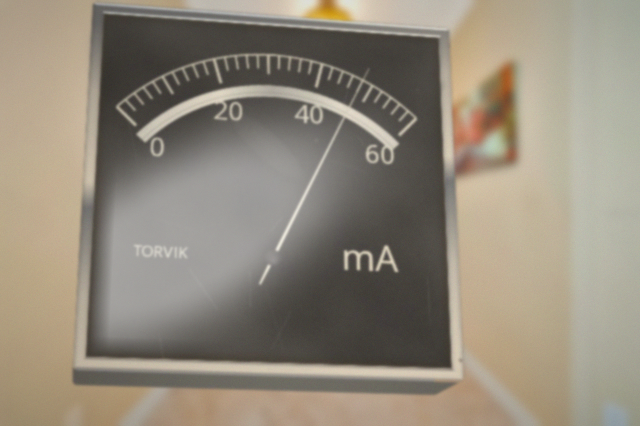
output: 48 mA
